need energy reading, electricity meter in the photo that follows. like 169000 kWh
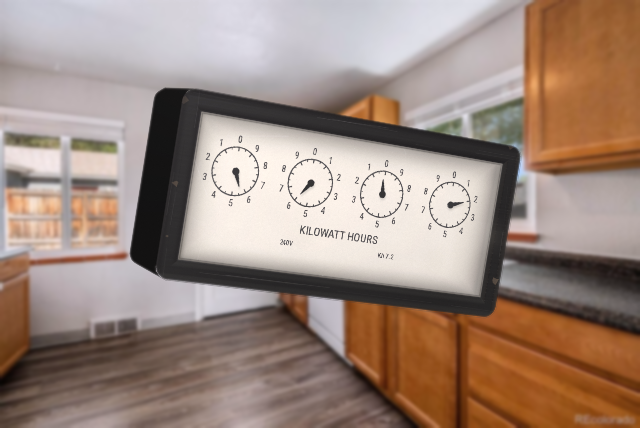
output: 5602 kWh
